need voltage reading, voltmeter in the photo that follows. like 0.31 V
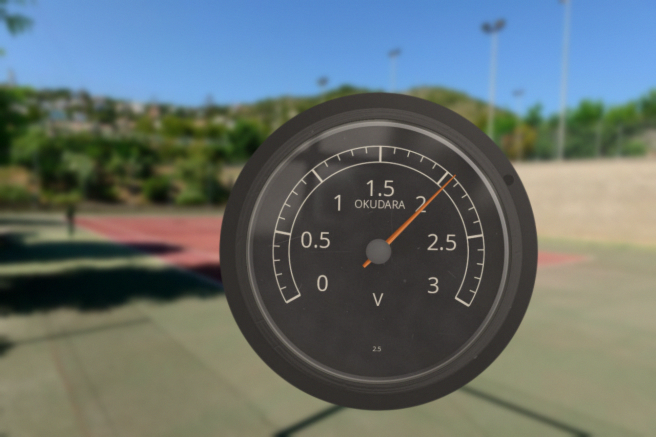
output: 2.05 V
